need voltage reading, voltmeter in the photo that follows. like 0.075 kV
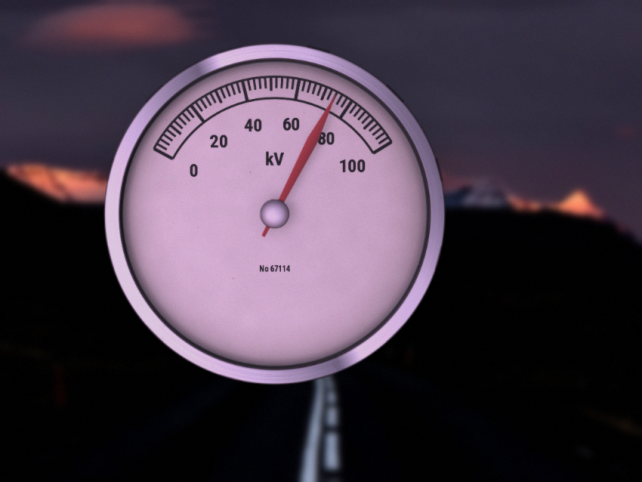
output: 74 kV
